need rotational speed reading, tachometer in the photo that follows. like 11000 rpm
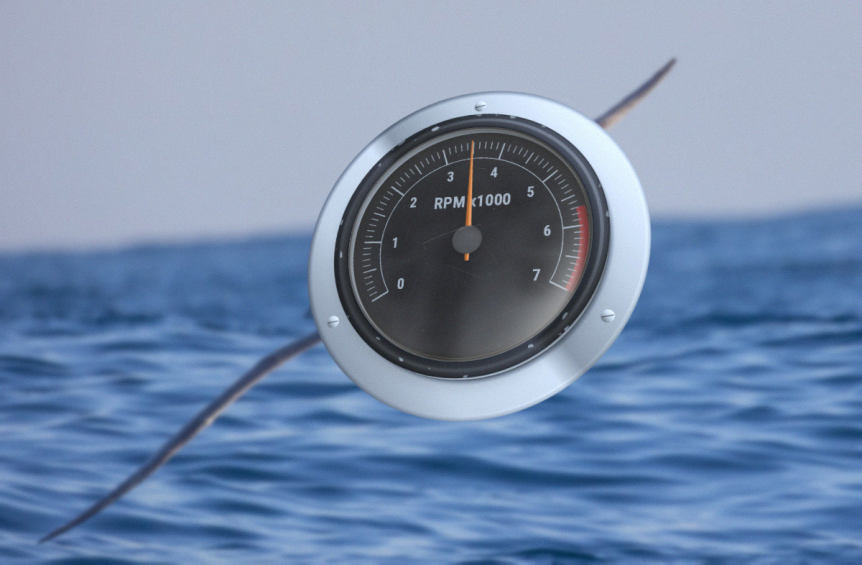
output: 3500 rpm
